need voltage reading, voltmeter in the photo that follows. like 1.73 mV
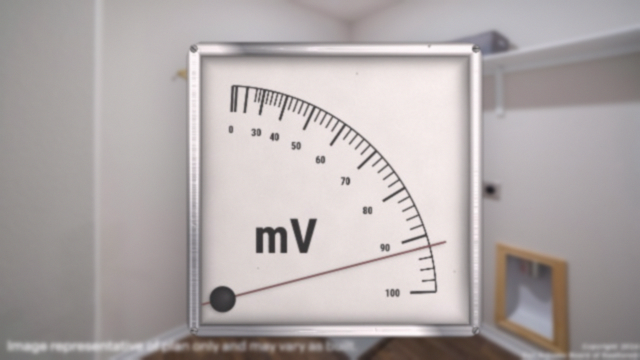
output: 92 mV
